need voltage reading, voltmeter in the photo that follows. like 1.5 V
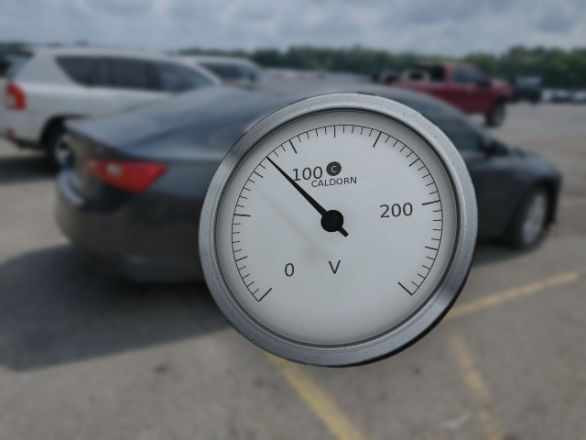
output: 85 V
